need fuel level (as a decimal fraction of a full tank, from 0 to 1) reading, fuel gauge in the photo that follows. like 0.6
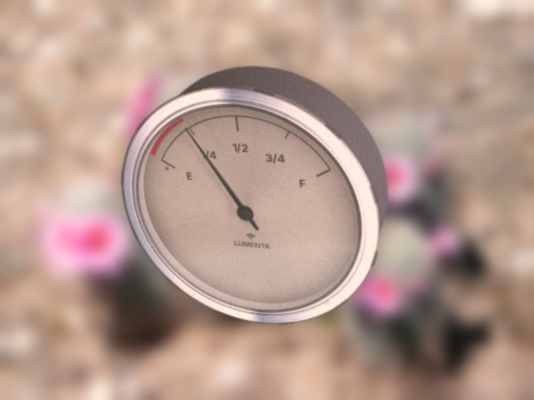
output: 0.25
